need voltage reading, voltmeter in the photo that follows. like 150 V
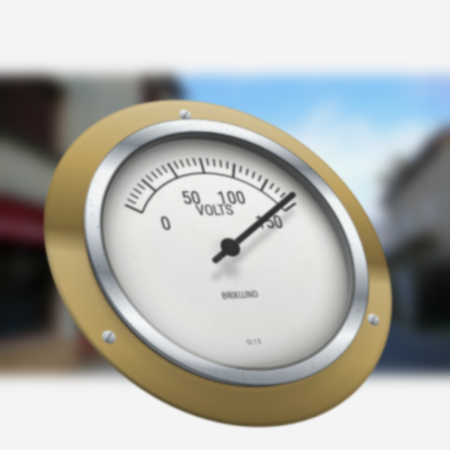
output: 145 V
